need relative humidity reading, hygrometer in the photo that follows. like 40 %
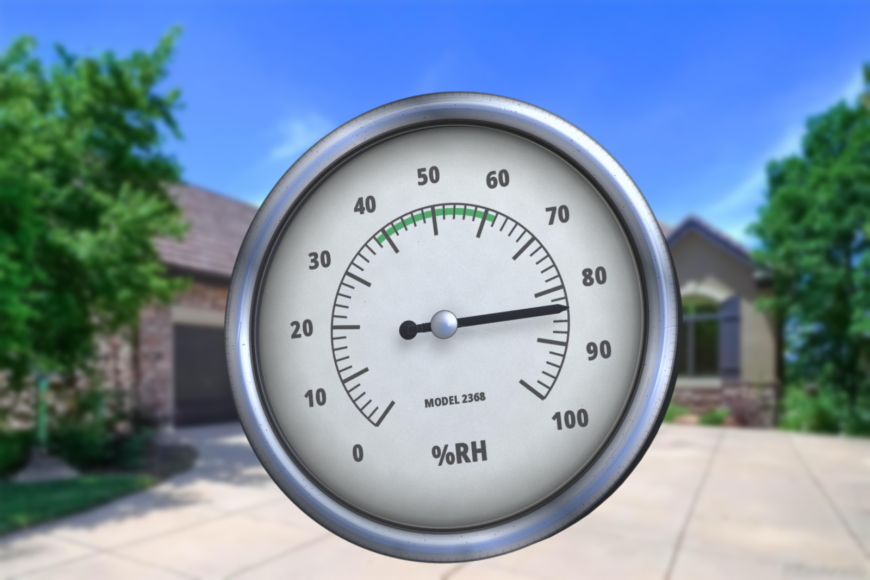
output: 84 %
